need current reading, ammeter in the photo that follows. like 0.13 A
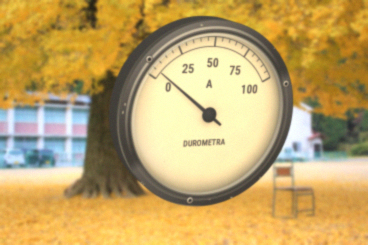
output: 5 A
